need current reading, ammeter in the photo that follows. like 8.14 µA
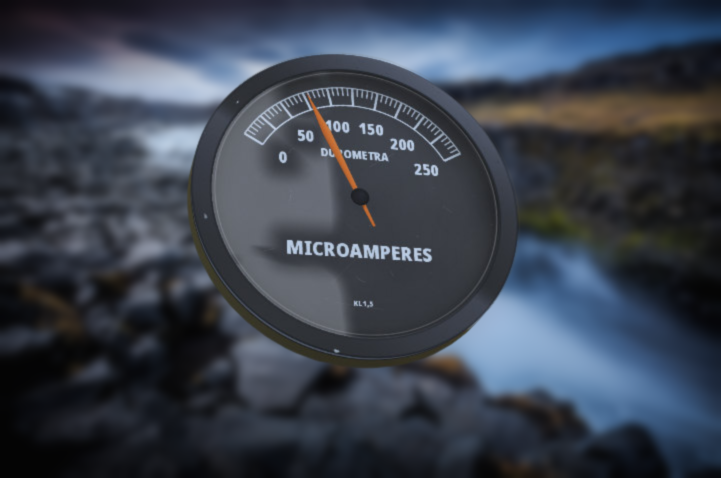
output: 75 µA
